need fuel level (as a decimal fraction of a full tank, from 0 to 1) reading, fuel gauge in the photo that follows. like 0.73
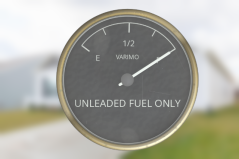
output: 1
